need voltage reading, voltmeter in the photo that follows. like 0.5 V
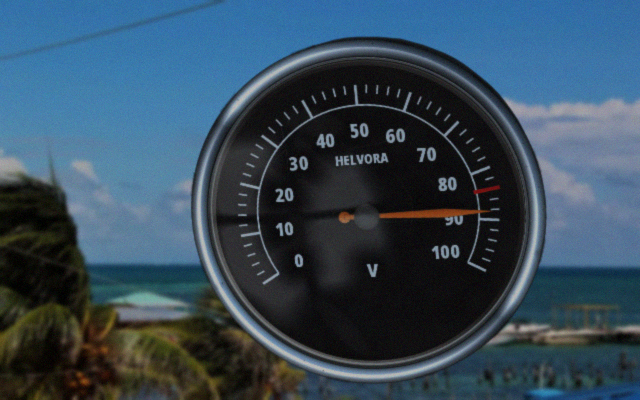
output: 88 V
